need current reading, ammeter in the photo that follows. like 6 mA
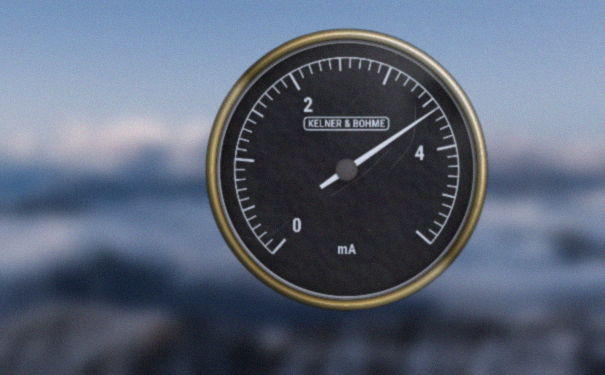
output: 3.6 mA
